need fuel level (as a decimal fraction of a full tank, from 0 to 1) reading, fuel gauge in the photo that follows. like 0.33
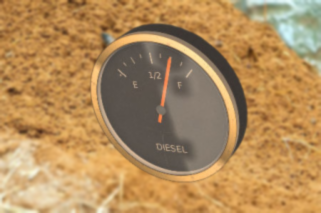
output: 0.75
